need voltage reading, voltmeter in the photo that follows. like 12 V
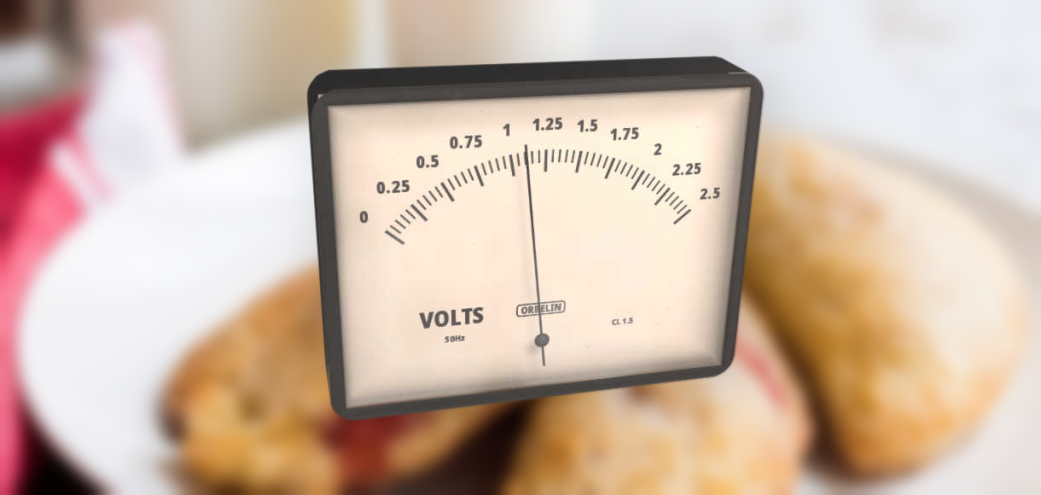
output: 1.1 V
